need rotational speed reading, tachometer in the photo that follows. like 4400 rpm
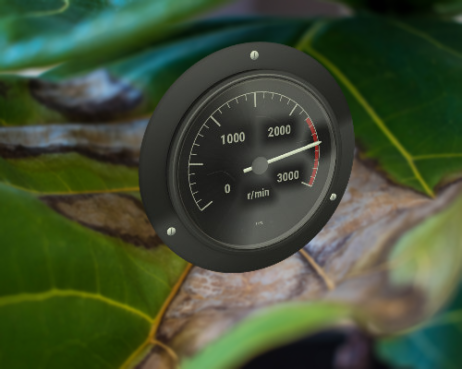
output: 2500 rpm
